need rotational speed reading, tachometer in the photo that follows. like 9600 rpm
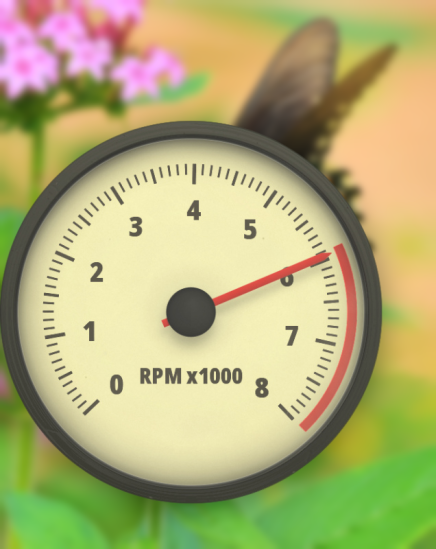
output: 5950 rpm
